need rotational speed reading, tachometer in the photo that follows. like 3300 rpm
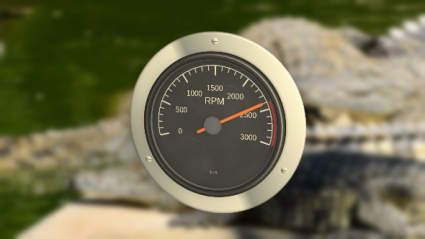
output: 2400 rpm
